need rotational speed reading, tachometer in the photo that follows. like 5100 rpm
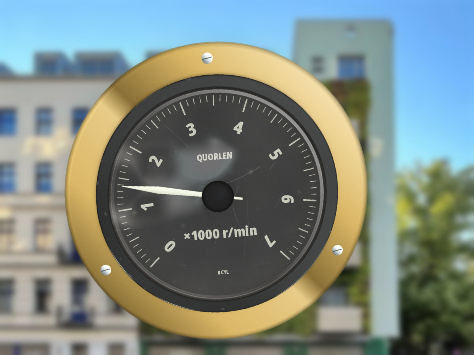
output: 1400 rpm
